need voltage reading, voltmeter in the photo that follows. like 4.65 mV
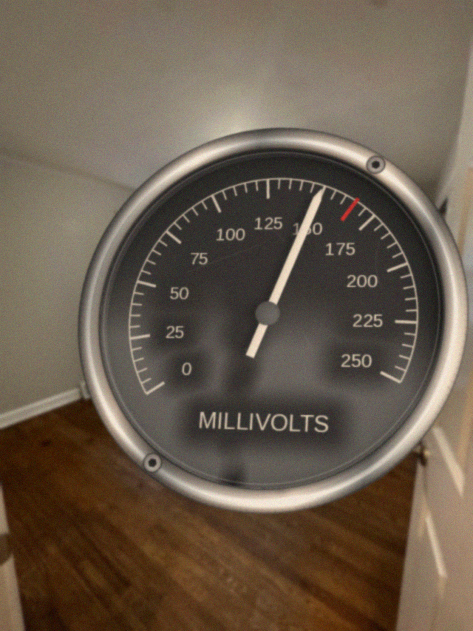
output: 150 mV
